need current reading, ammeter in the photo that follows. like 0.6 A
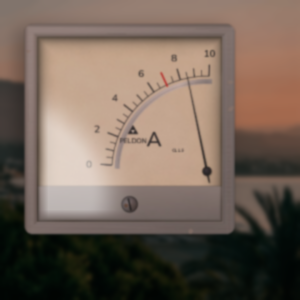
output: 8.5 A
